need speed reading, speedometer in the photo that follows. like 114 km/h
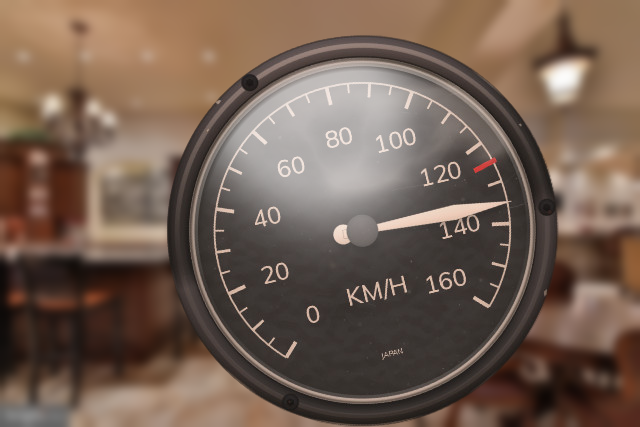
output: 135 km/h
